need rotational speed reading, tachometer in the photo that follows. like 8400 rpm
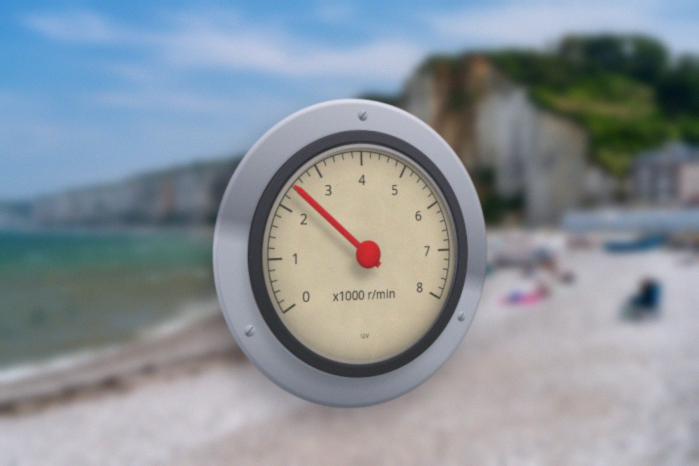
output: 2400 rpm
